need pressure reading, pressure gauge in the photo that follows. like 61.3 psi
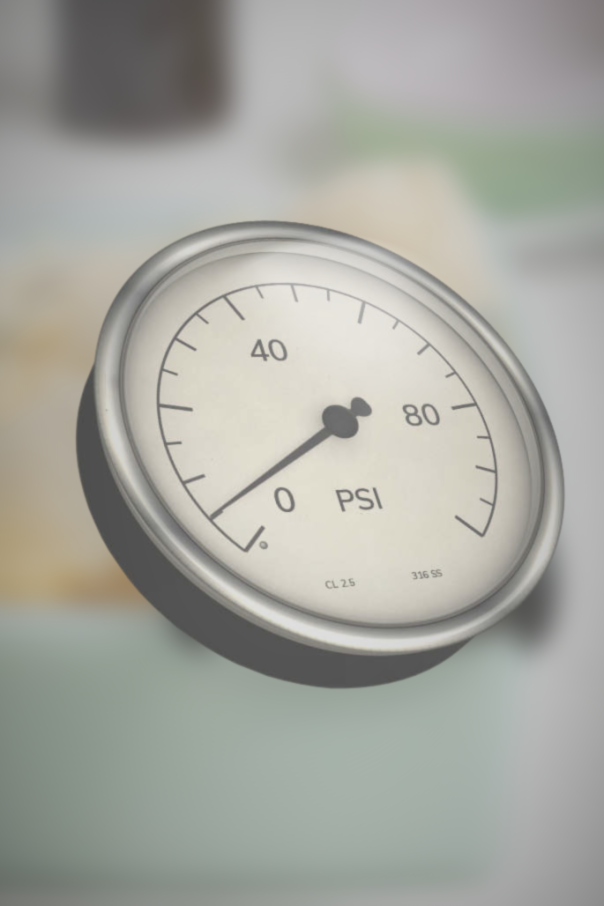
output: 5 psi
